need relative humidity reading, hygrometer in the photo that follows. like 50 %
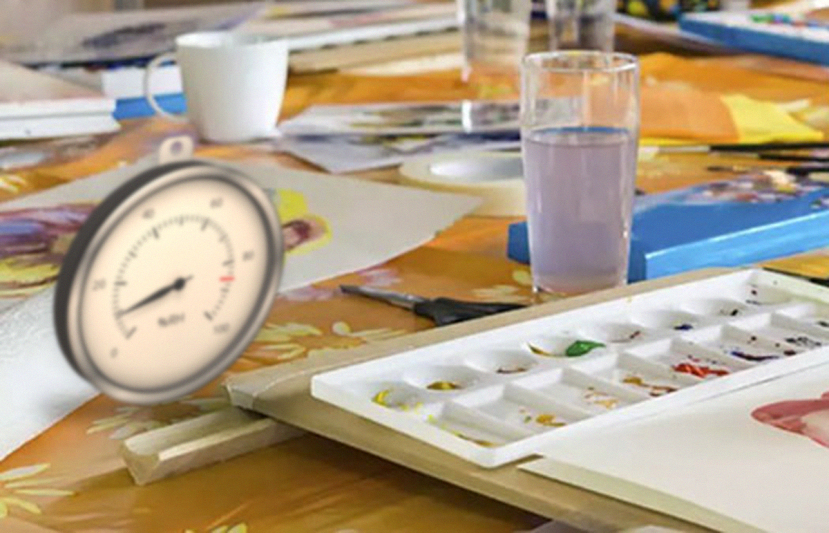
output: 10 %
